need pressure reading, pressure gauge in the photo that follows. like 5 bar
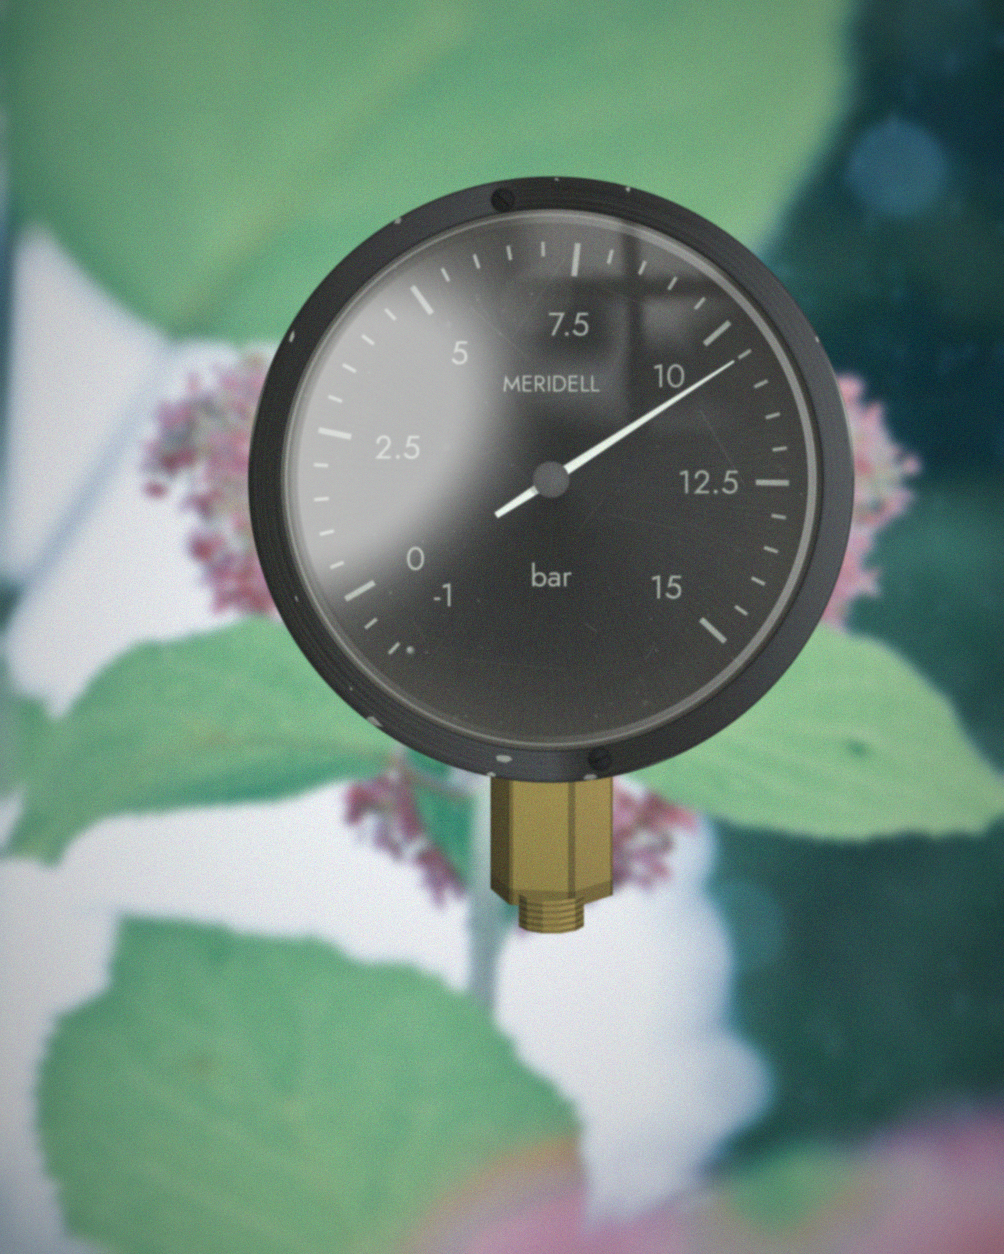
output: 10.5 bar
